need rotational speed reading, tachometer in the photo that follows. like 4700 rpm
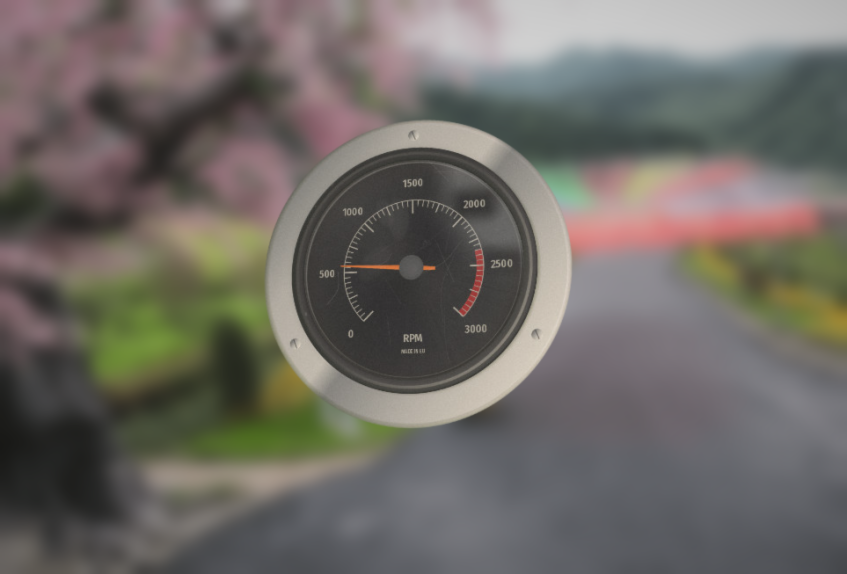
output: 550 rpm
